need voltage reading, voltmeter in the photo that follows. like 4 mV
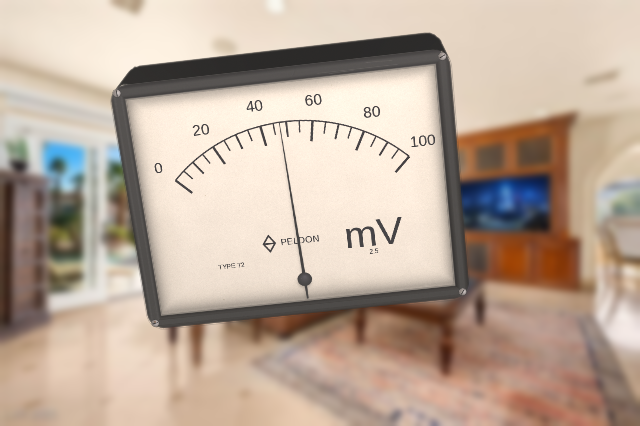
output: 47.5 mV
